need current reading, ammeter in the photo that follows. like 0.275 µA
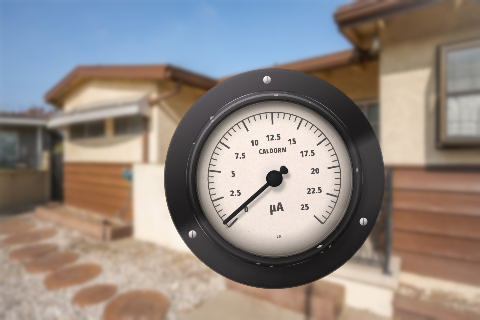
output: 0.5 µA
